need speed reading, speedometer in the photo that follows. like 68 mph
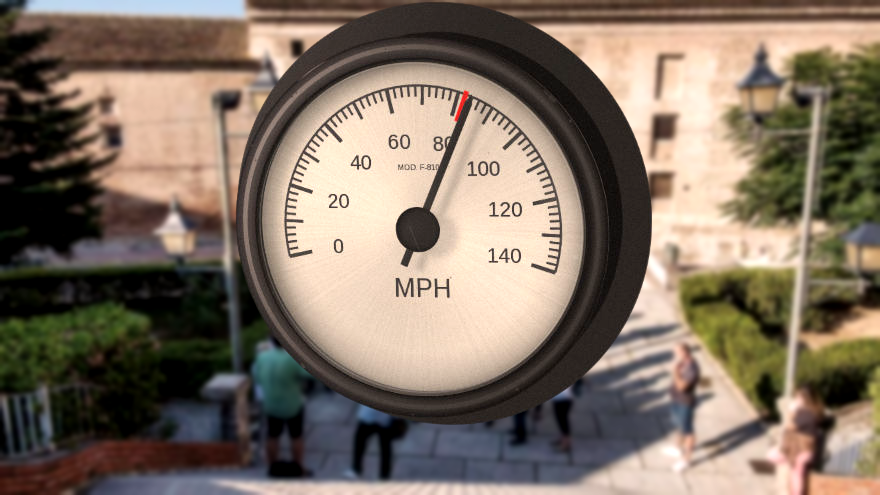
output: 84 mph
